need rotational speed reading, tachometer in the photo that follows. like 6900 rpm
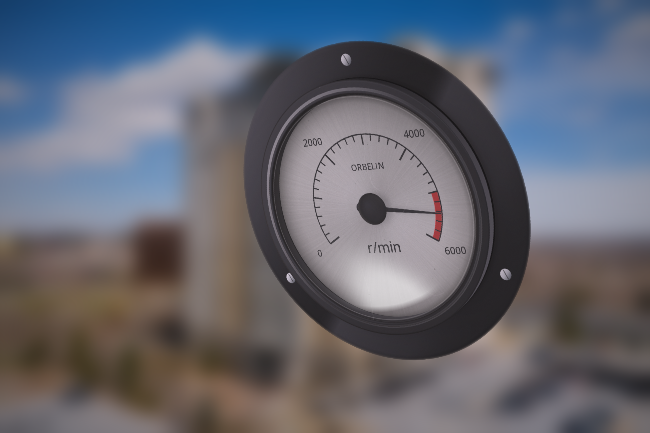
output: 5400 rpm
